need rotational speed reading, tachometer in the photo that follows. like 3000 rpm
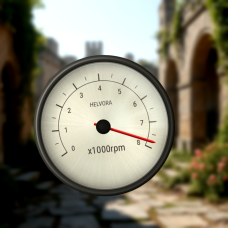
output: 7750 rpm
